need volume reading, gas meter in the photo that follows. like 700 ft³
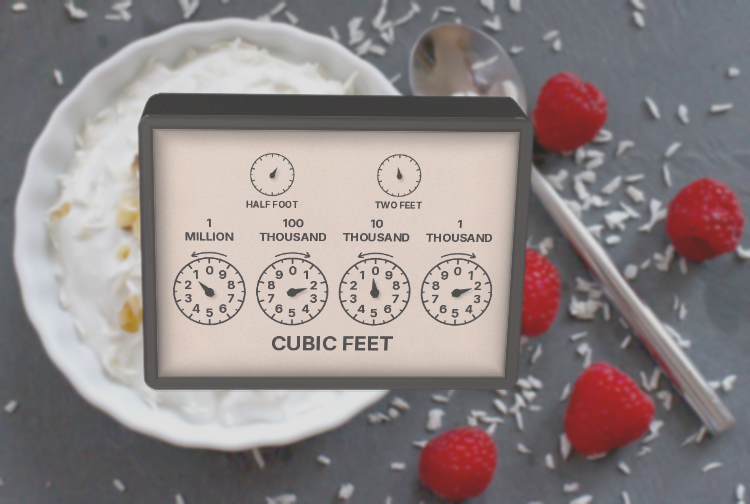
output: 120200 ft³
